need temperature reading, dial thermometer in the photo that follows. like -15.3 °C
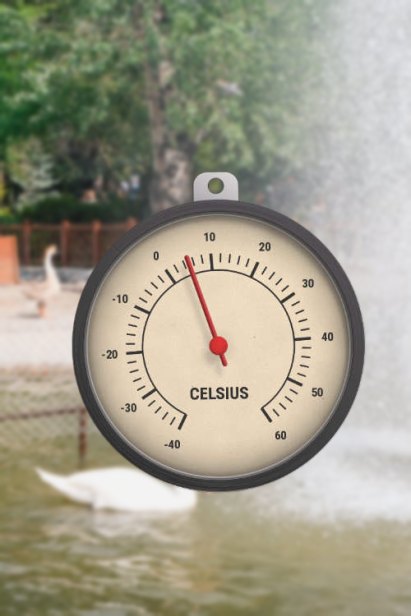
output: 5 °C
